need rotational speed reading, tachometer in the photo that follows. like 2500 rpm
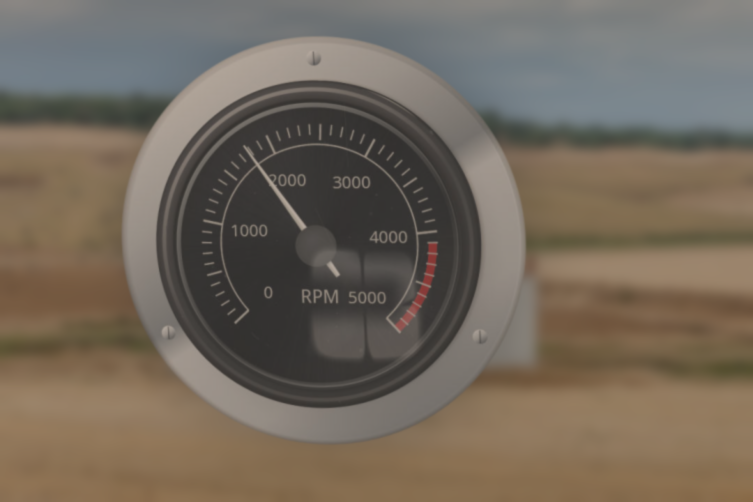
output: 1800 rpm
